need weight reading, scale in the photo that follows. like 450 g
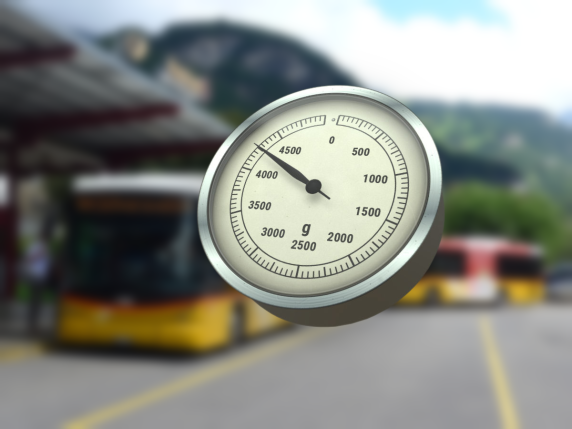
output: 4250 g
